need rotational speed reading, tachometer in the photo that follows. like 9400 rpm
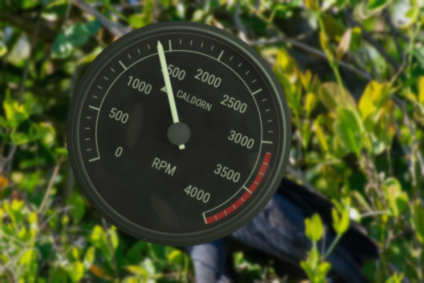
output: 1400 rpm
